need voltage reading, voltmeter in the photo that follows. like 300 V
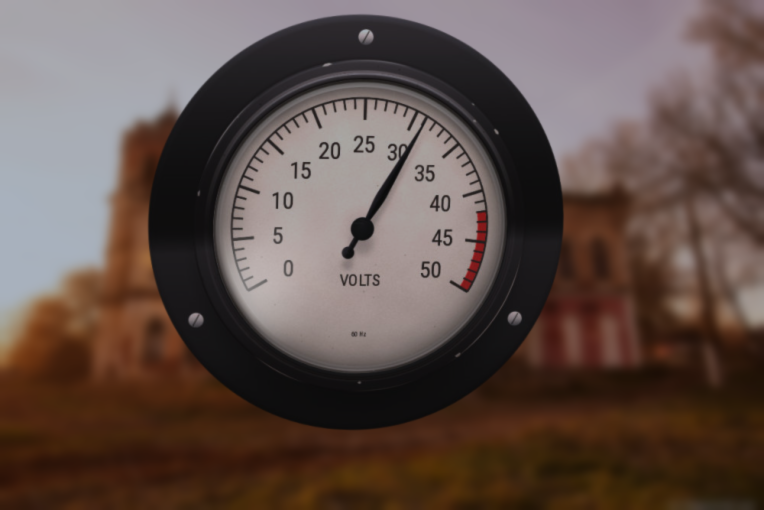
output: 31 V
